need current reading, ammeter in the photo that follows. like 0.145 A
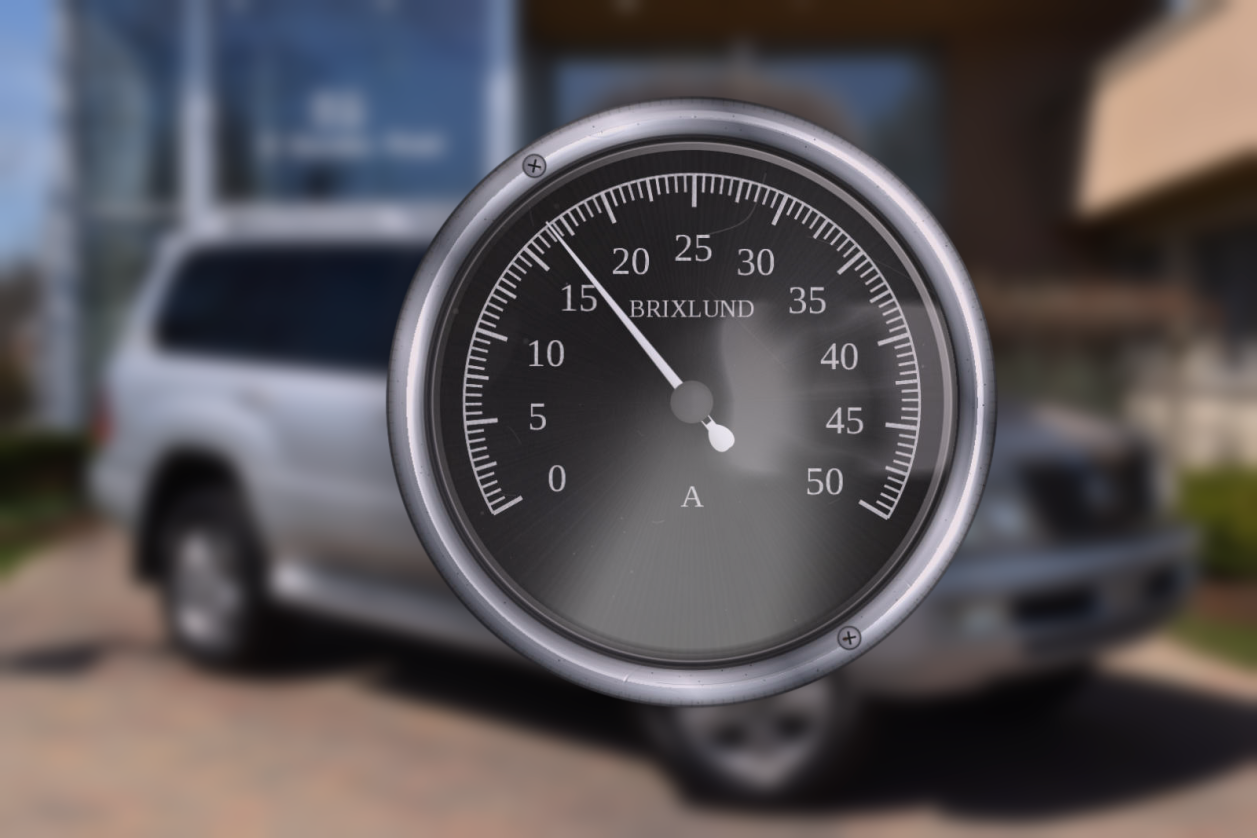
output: 16.75 A
